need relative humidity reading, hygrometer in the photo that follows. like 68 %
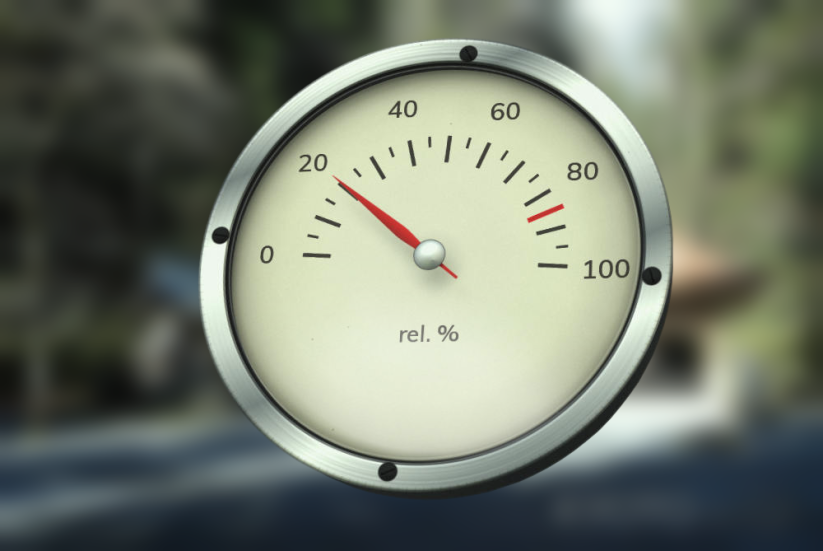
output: 20 %
